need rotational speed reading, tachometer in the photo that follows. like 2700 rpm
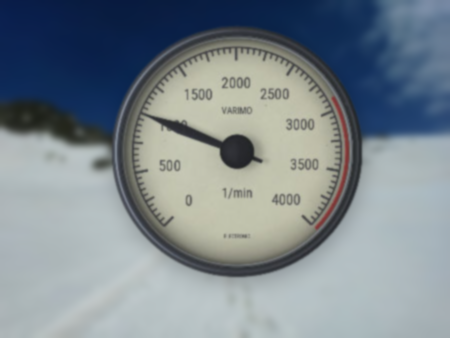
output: 1000 rpm
